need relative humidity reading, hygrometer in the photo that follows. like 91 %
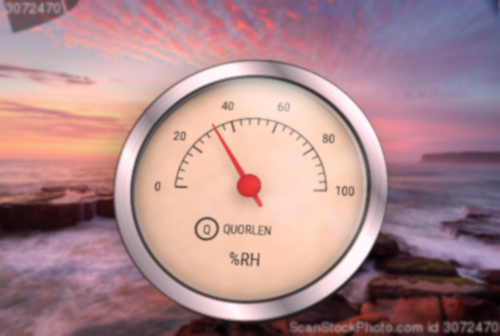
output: 32 %
